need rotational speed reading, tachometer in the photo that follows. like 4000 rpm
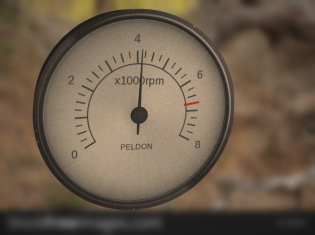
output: 4125 rpm
